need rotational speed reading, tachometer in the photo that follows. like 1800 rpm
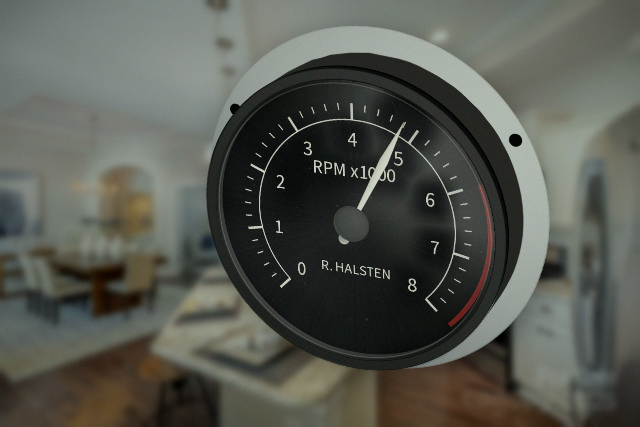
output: 4800 rpm
